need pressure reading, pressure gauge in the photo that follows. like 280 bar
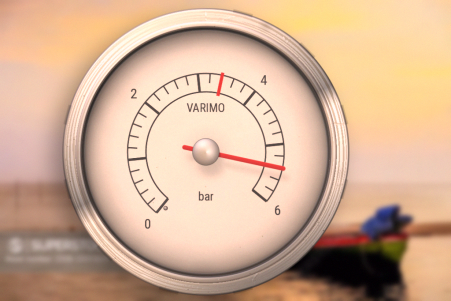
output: 5.4 bar
